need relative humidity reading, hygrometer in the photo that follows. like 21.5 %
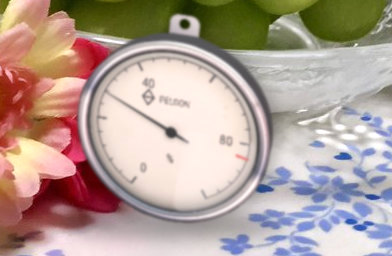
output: 28 %
